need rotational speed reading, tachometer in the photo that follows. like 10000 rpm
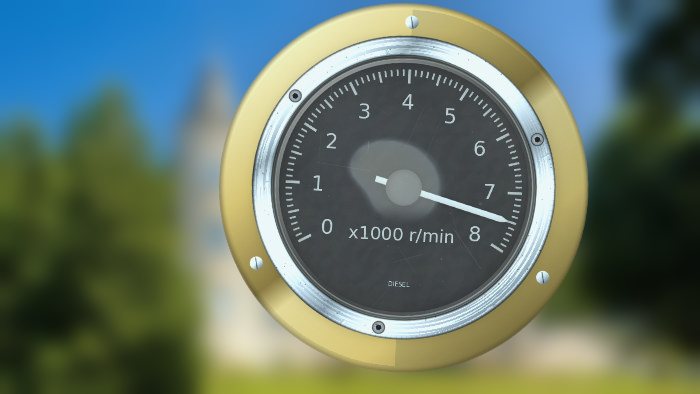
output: 7500 rpm
